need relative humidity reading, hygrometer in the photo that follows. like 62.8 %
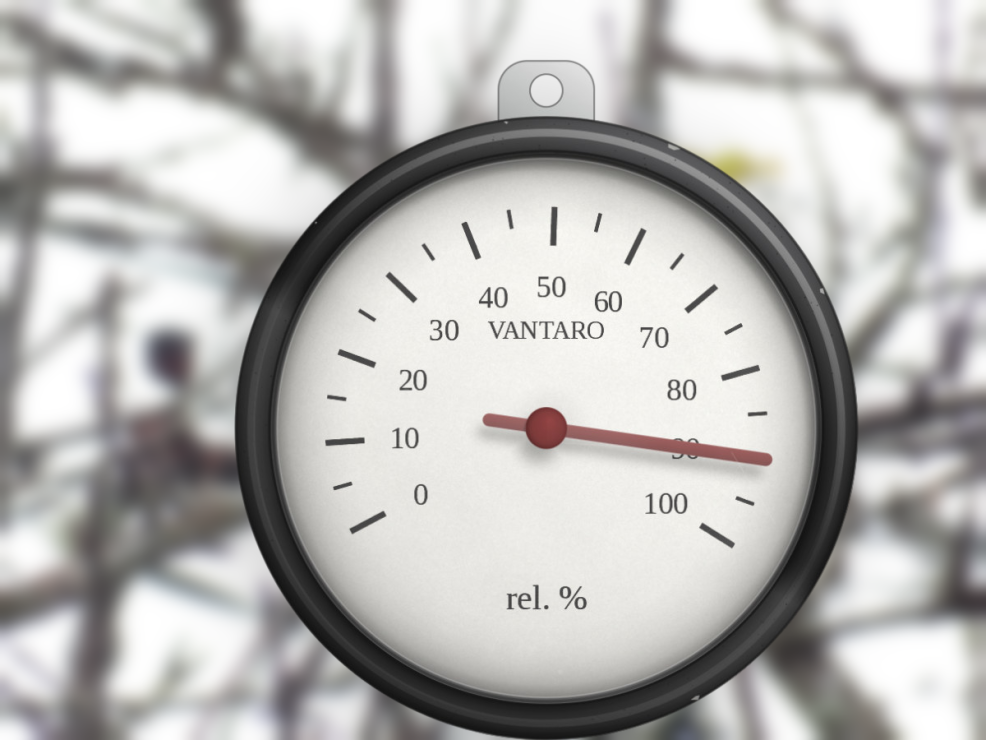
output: 90 %
